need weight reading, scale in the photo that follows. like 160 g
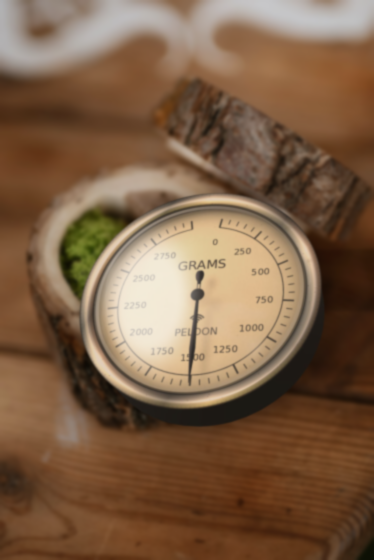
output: 1500 g
